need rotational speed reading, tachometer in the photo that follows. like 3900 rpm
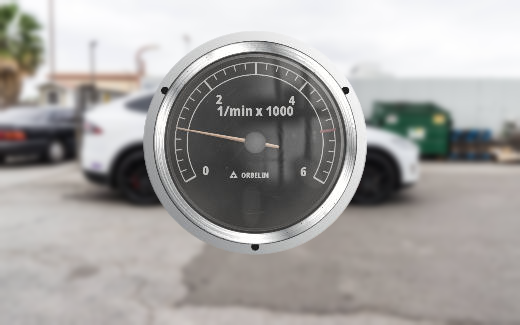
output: 1000 rpm
